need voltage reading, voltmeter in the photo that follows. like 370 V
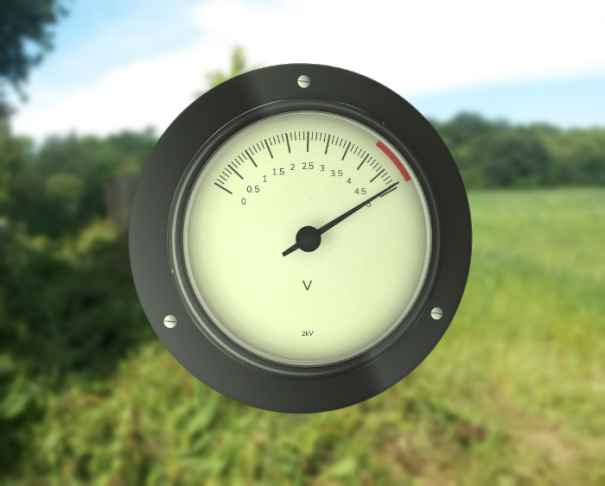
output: 4.9 V
